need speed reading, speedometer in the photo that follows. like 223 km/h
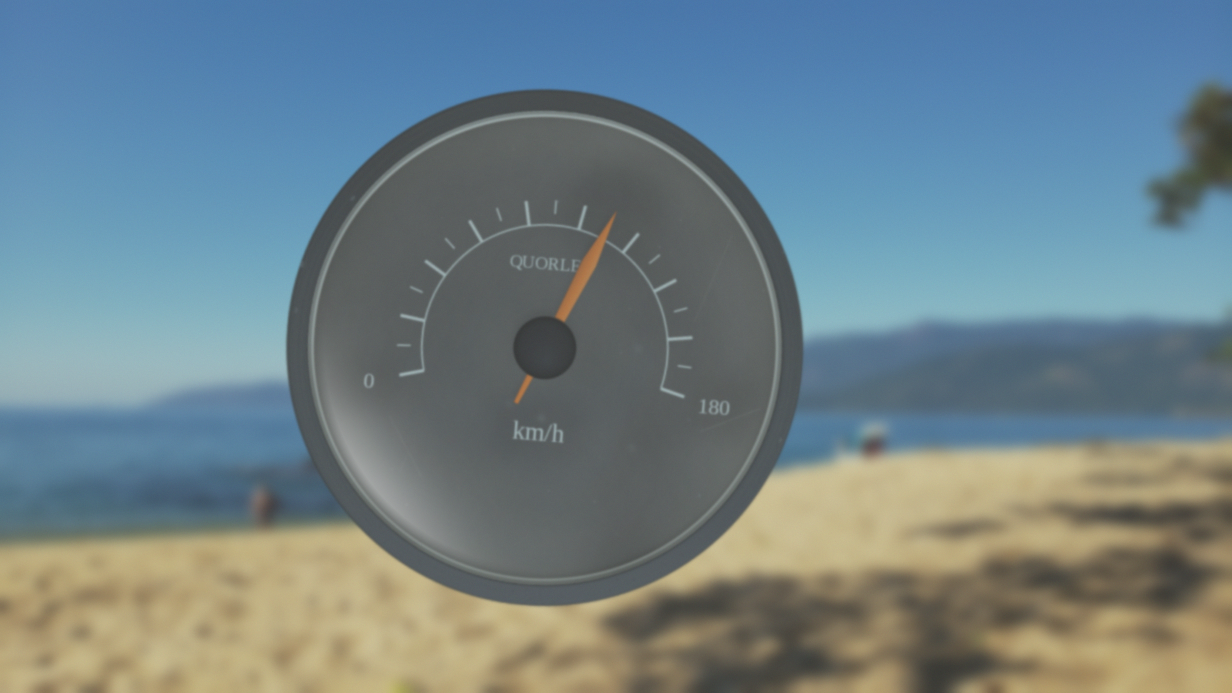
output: 110 km/h
